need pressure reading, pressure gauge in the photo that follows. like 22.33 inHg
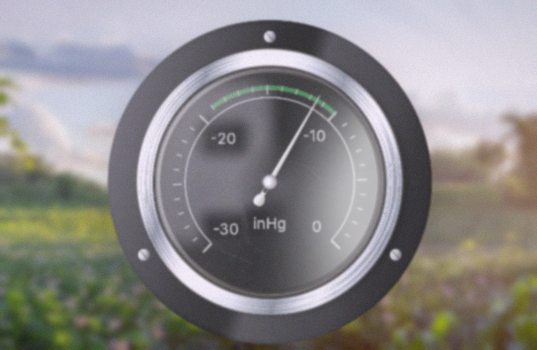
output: -11.5 inHg
